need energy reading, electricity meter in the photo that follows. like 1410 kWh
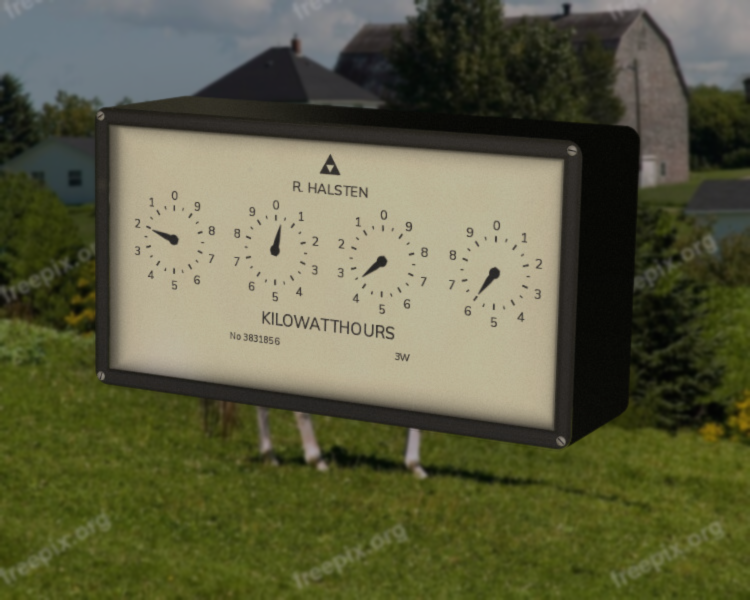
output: 2036 kWh
